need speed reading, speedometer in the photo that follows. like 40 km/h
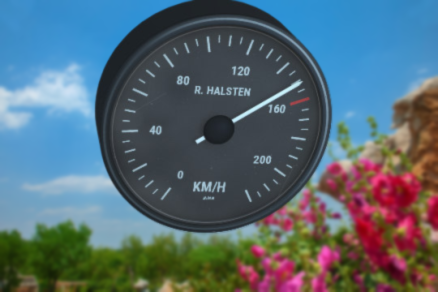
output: 150 km/h
